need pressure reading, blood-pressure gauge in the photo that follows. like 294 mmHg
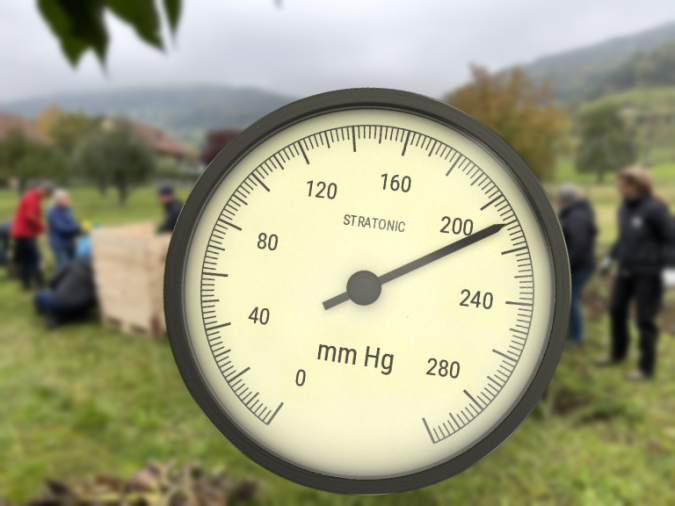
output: 210 mmHg
